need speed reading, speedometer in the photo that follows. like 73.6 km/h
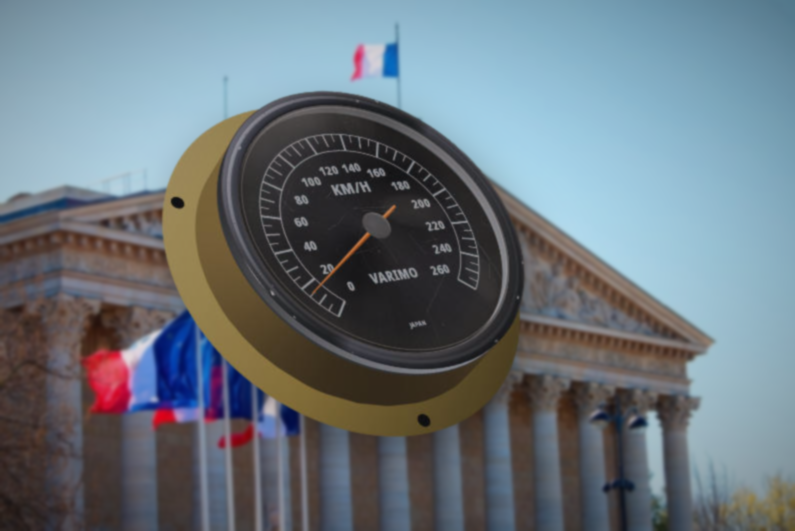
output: 15 km/h
